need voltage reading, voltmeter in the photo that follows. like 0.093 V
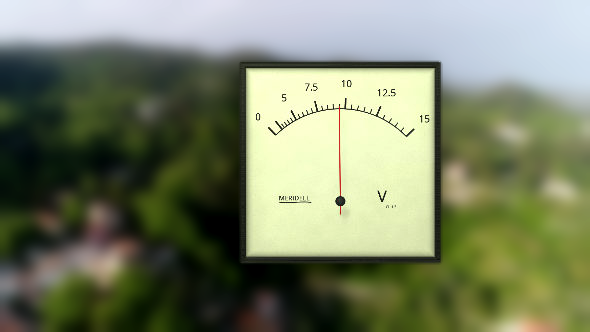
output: 9.5 V
